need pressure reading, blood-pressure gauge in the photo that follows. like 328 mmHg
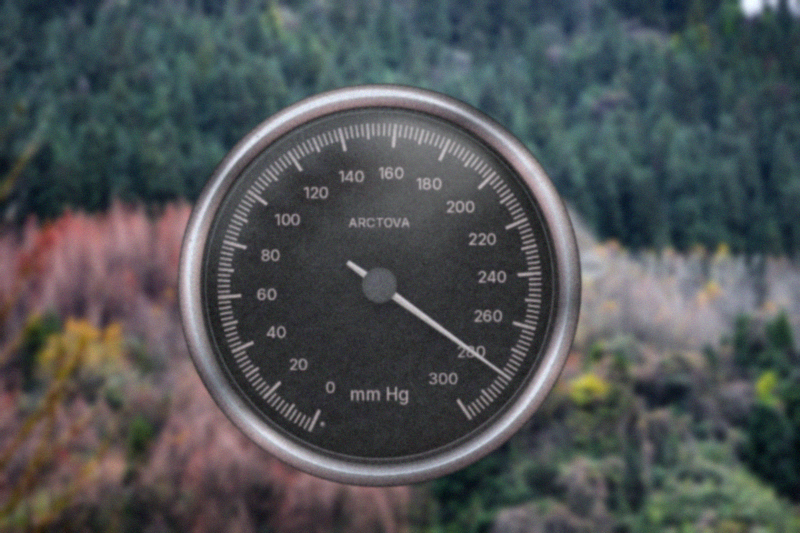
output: 280 mmHg
